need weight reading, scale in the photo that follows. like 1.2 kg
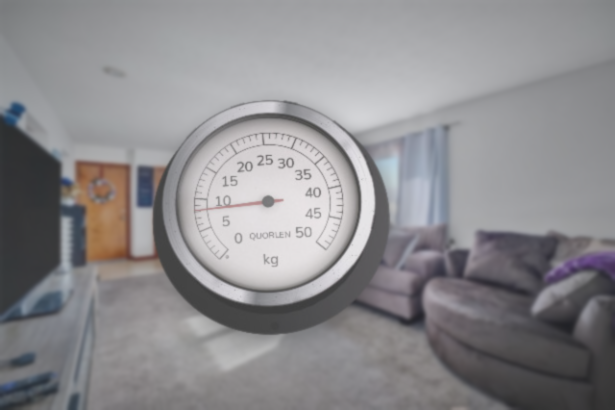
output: 8 kg
